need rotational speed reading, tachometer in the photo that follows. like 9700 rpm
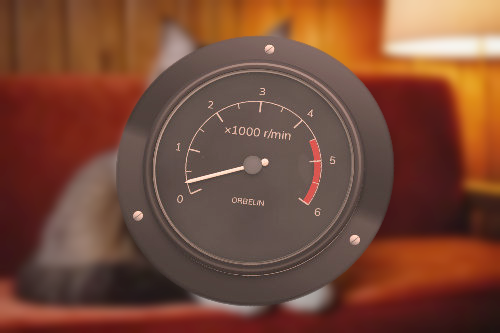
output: 250 rpm
